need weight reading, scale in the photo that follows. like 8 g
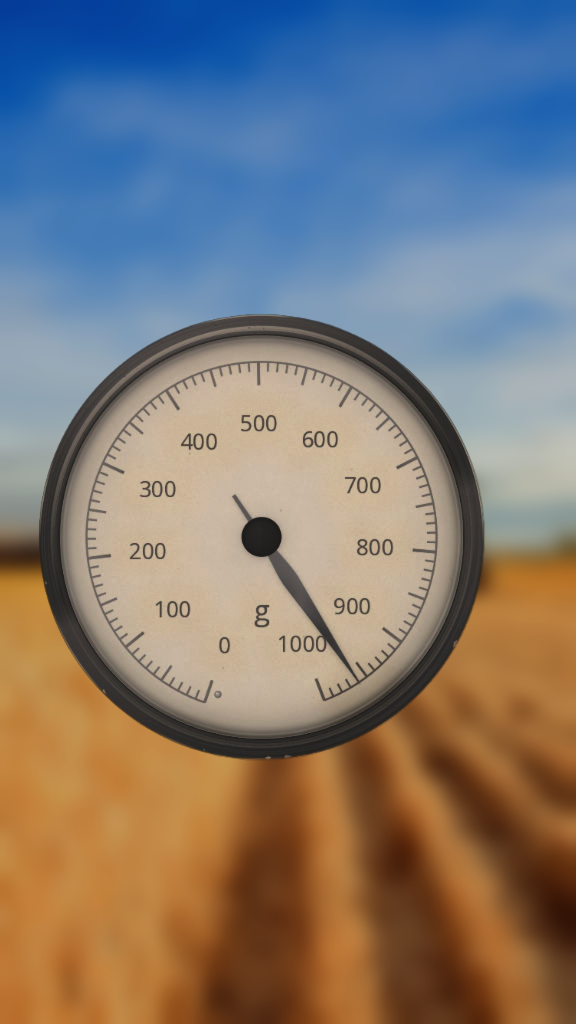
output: 960 g
